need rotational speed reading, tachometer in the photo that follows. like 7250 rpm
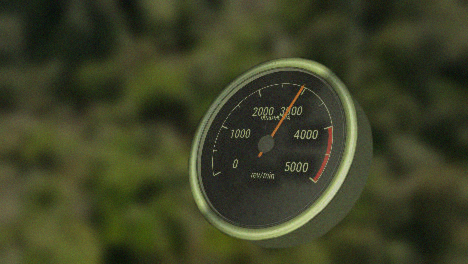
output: 3000 rpm
